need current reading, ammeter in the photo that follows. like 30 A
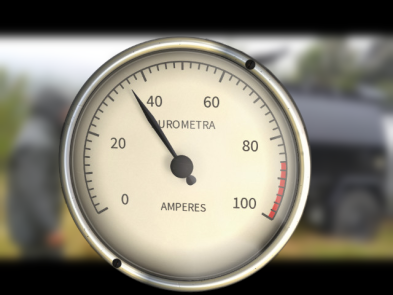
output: 36 A
